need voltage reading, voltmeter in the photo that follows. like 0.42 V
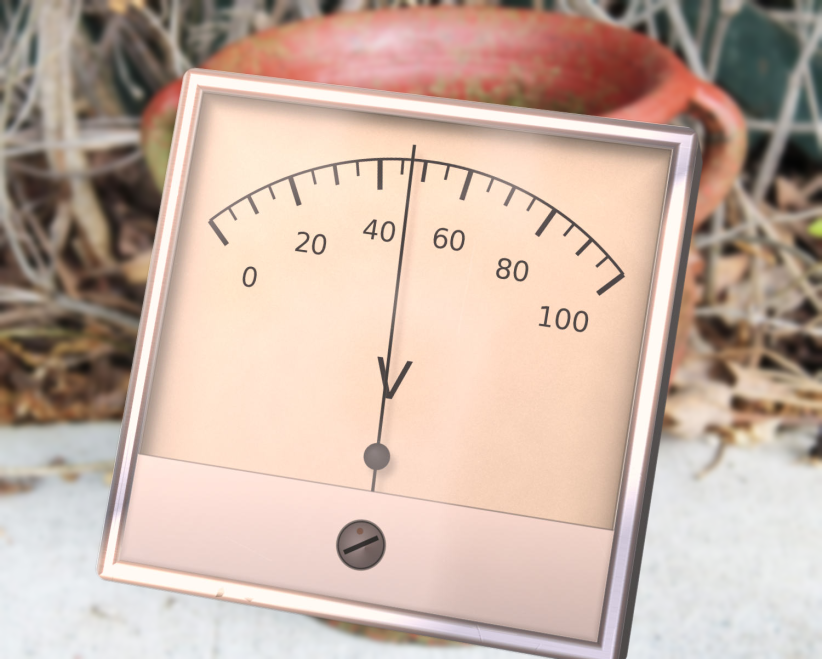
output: 47.5 V
